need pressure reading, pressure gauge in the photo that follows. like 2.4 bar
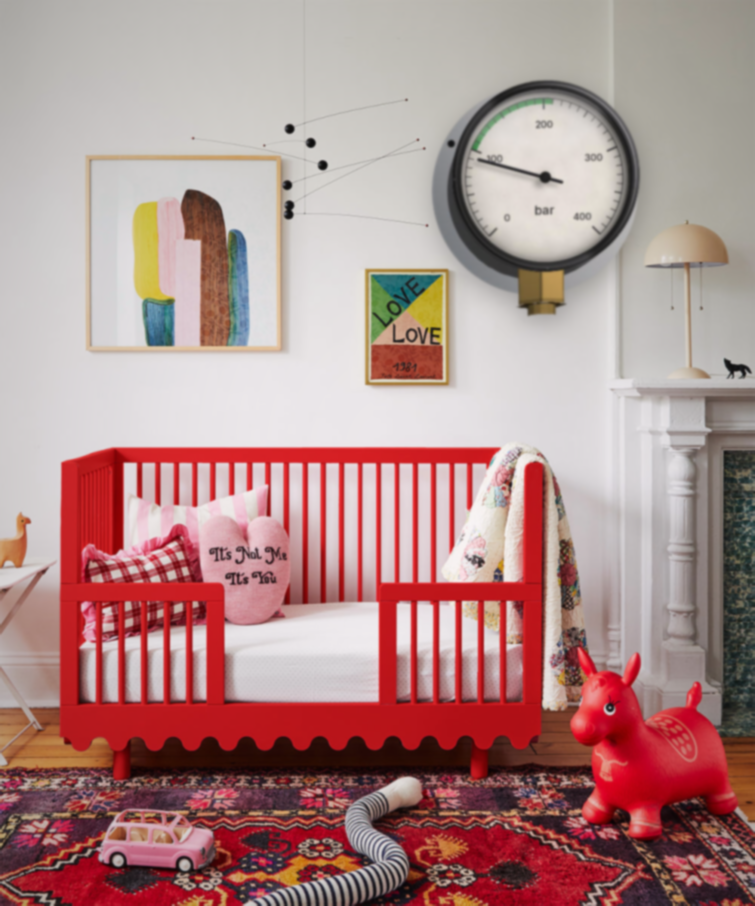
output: 90 bar
